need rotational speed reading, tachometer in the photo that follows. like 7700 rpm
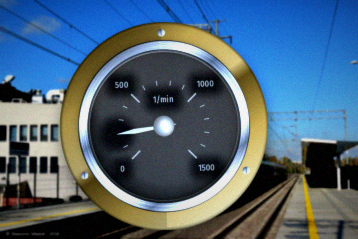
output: 200 rpm
